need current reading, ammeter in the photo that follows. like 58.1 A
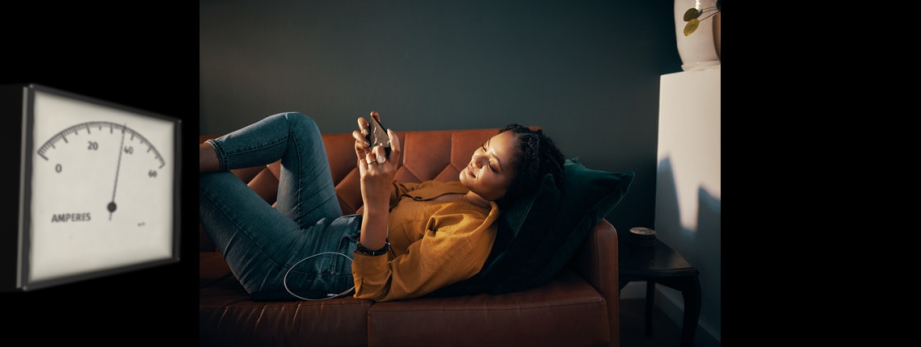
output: 35 A
